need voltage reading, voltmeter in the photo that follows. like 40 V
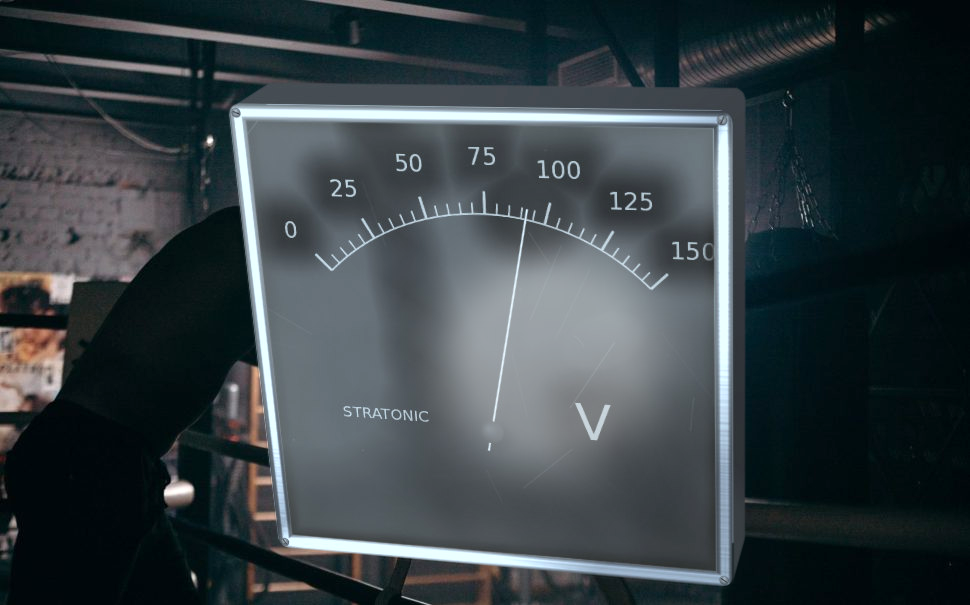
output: 92.5 V
